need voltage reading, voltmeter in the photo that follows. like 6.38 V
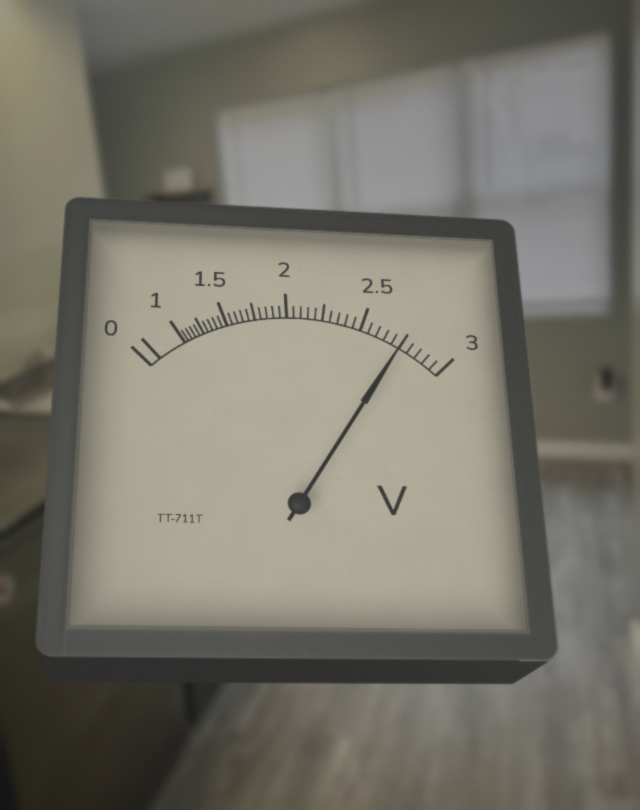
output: 2.75 V
